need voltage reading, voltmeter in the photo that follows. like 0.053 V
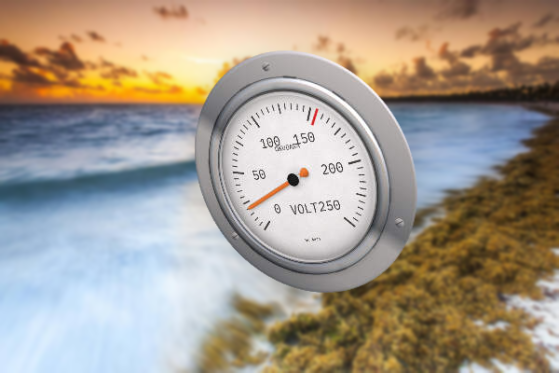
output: 20 V
